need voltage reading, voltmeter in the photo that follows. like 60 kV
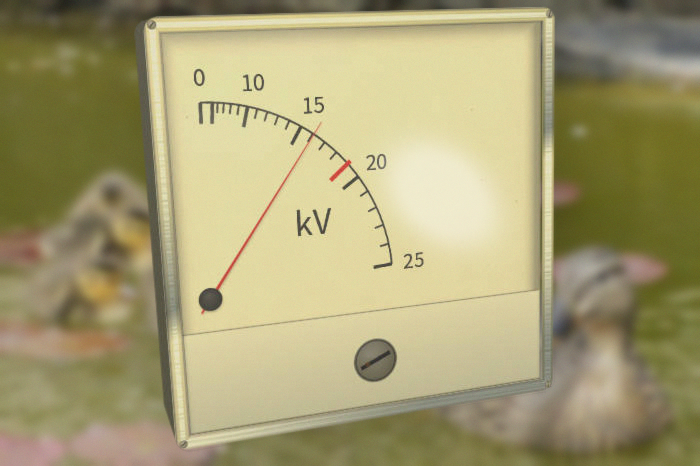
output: 16 kV
